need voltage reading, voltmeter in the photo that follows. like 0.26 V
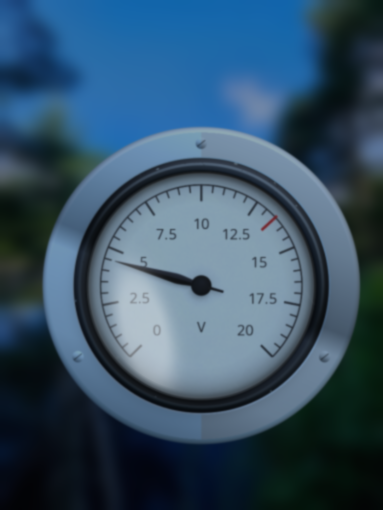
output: 4.5 V
